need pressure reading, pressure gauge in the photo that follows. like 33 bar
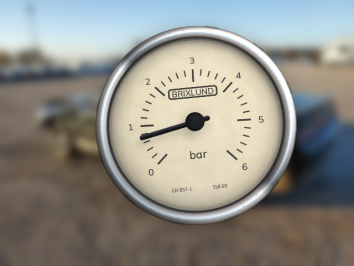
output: 0.7 bar
